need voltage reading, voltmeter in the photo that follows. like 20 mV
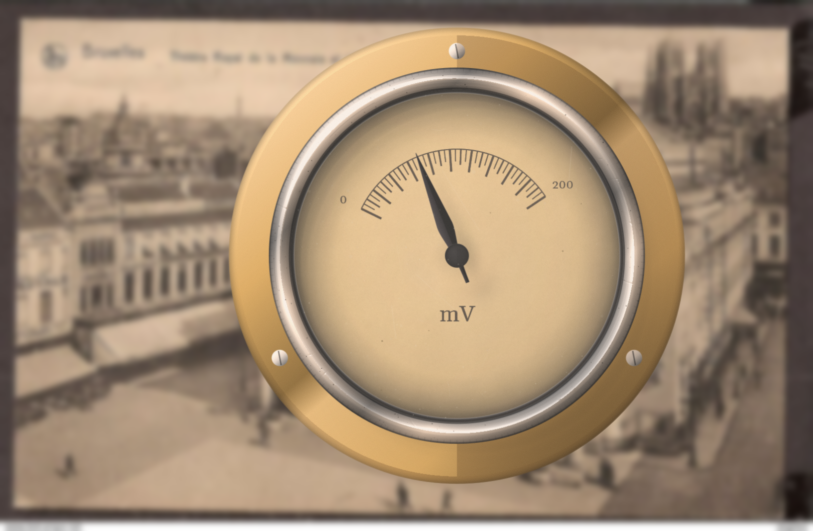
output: 70 mV
